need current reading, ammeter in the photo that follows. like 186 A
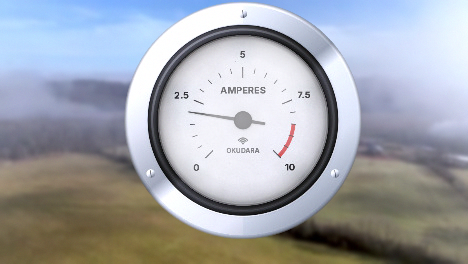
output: 2 A
